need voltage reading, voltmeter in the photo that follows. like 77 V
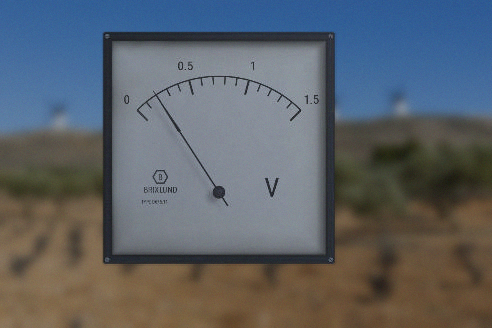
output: 0.2 V
